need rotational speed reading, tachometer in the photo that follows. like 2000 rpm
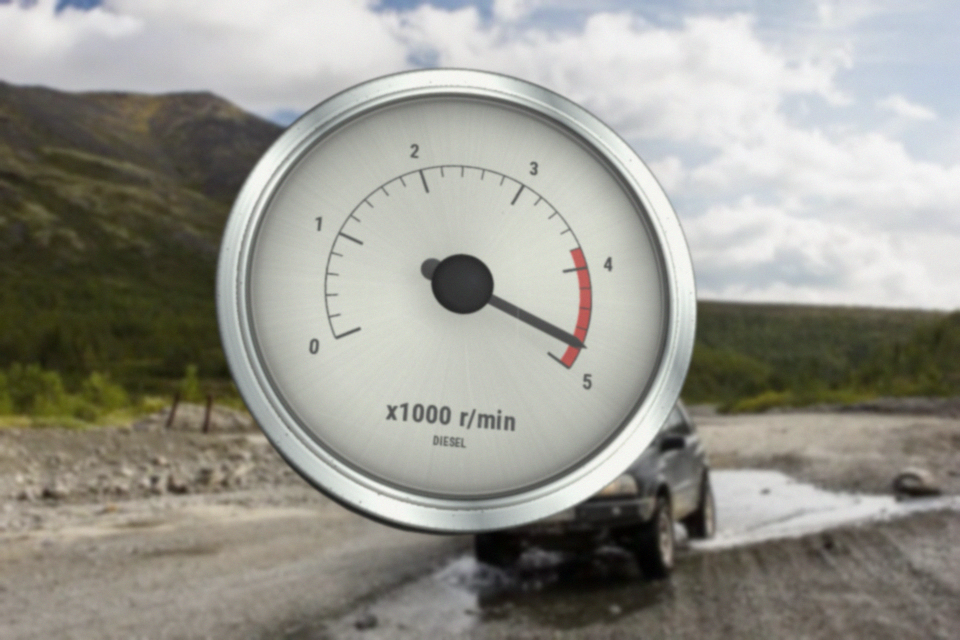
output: 4800 rpm
